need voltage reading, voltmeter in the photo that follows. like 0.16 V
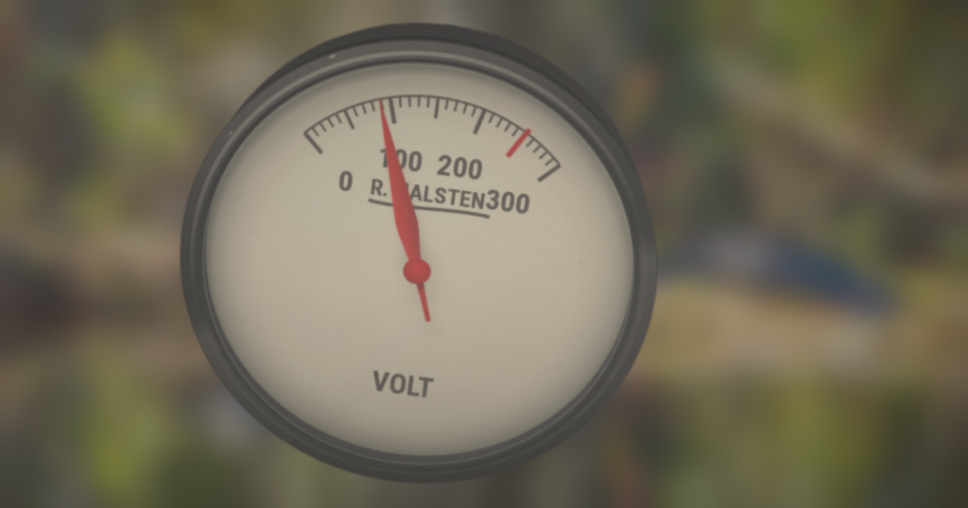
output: 90 V
